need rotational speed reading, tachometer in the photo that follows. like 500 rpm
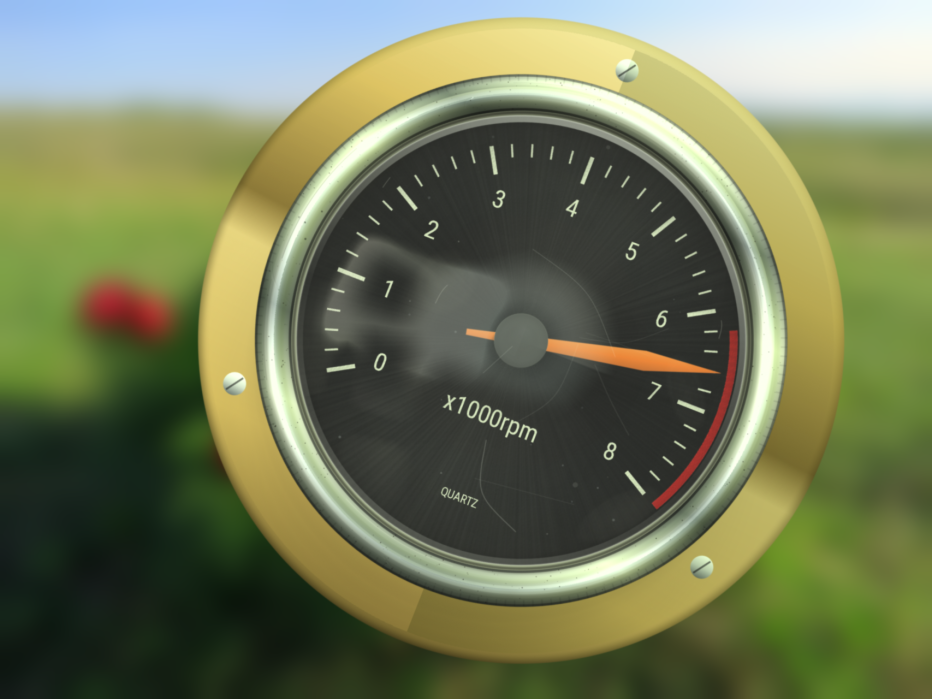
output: 6600 rpm
